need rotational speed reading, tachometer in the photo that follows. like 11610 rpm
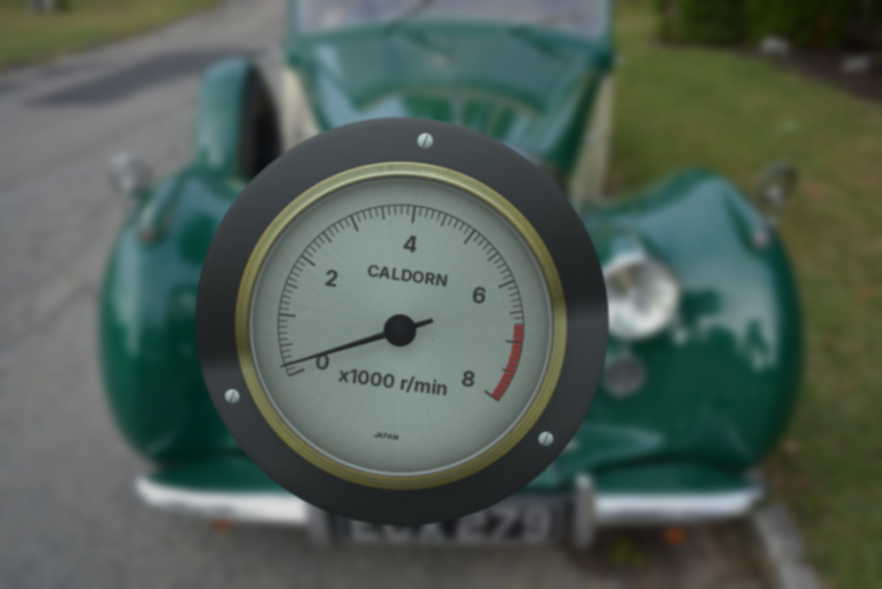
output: 200 rpm
